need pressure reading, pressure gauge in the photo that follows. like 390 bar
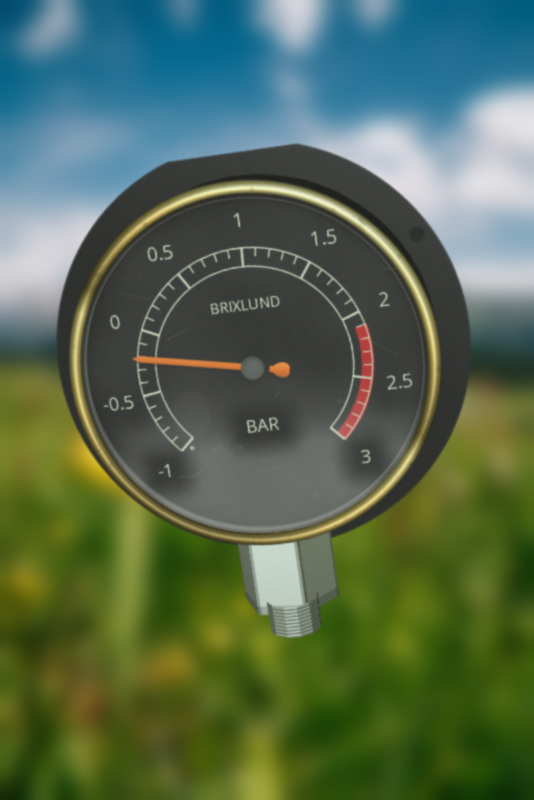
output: -0.2 bar
